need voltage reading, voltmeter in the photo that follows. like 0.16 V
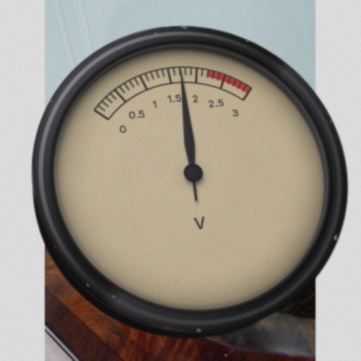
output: 1.7 V
